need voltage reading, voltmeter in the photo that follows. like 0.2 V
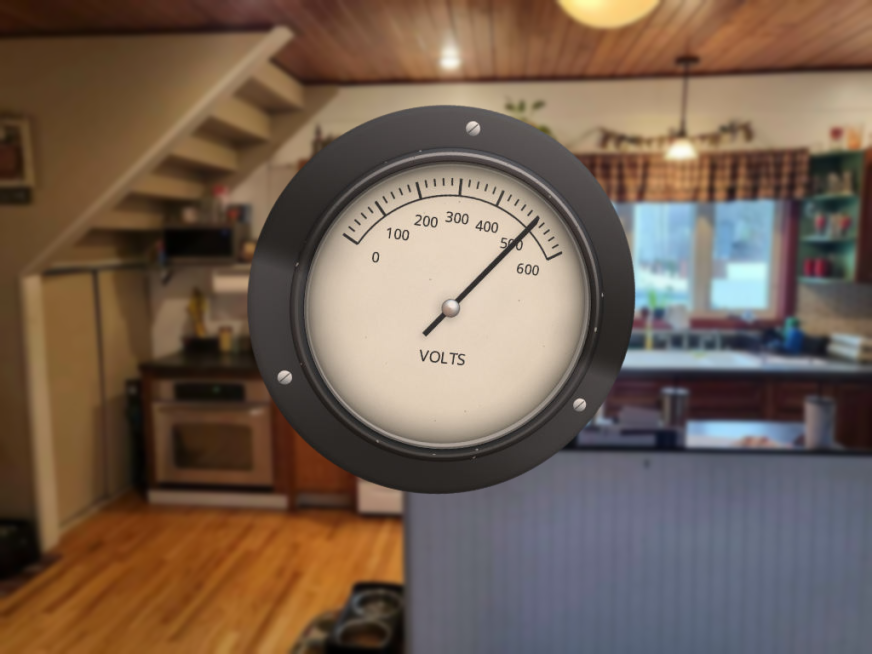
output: 500 V
